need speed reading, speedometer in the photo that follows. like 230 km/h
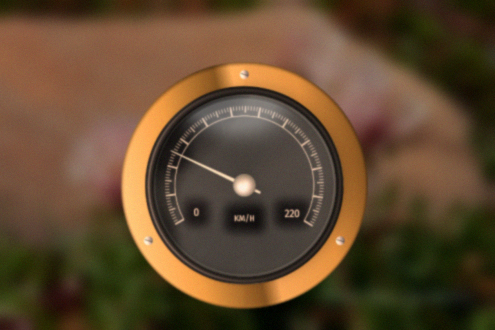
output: 50 km/h
